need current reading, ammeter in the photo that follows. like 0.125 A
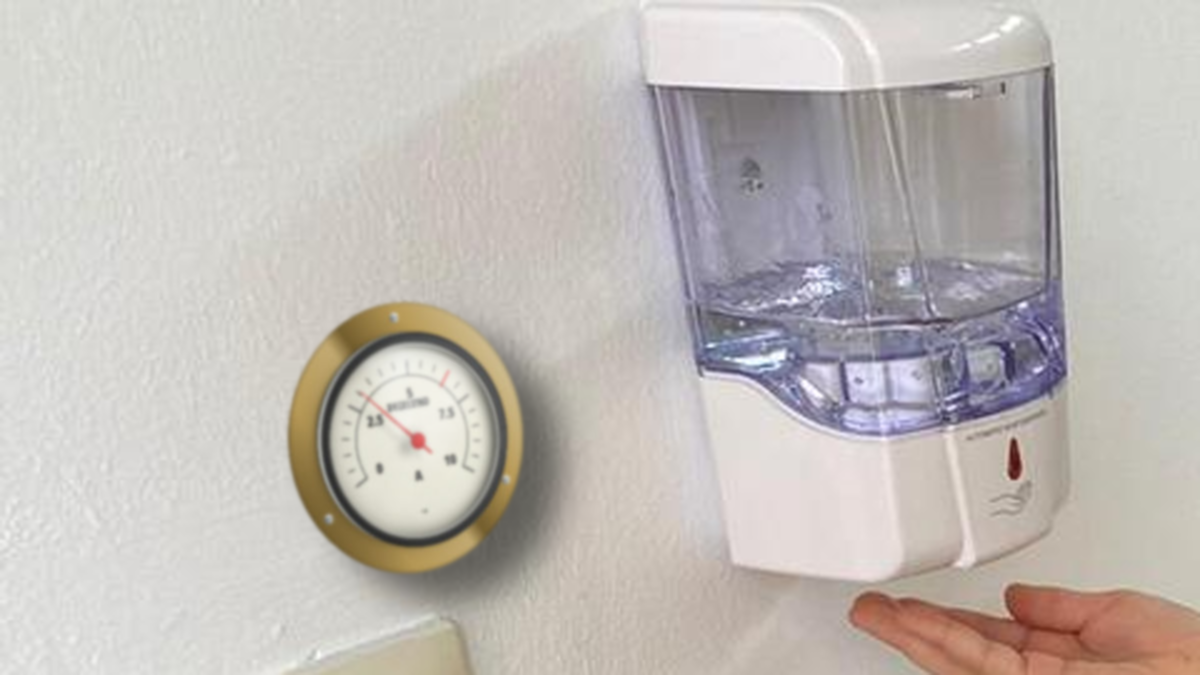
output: 3 A
